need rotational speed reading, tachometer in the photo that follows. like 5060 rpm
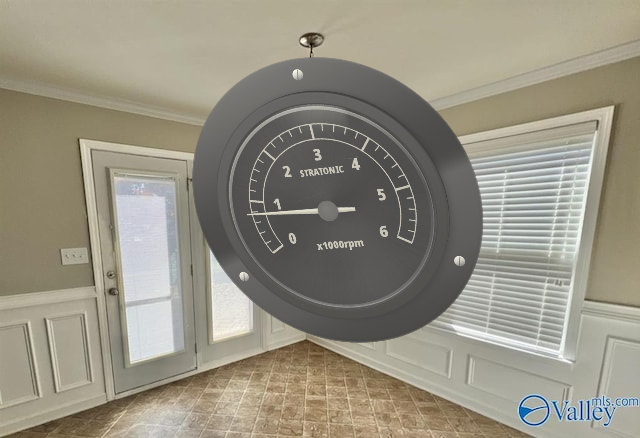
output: 800 rpm
